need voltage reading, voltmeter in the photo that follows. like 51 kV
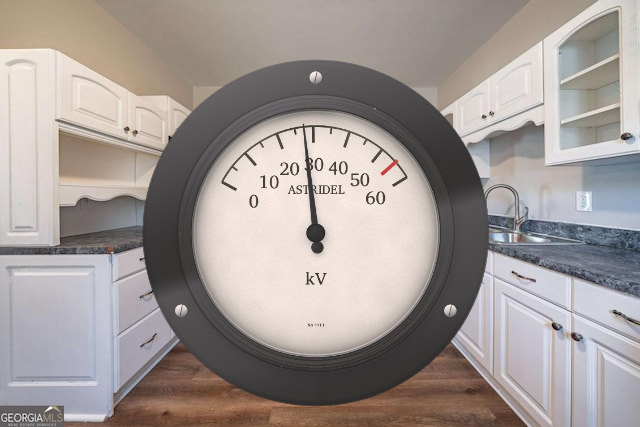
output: 27.5 kV
